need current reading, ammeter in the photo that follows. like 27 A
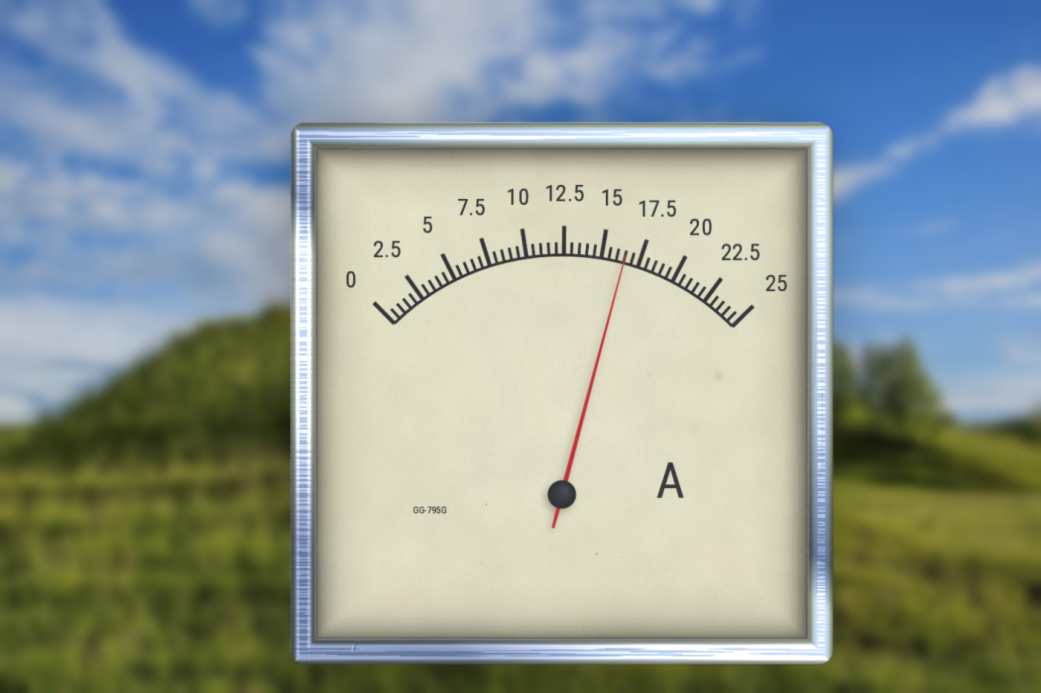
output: 16.5 A
